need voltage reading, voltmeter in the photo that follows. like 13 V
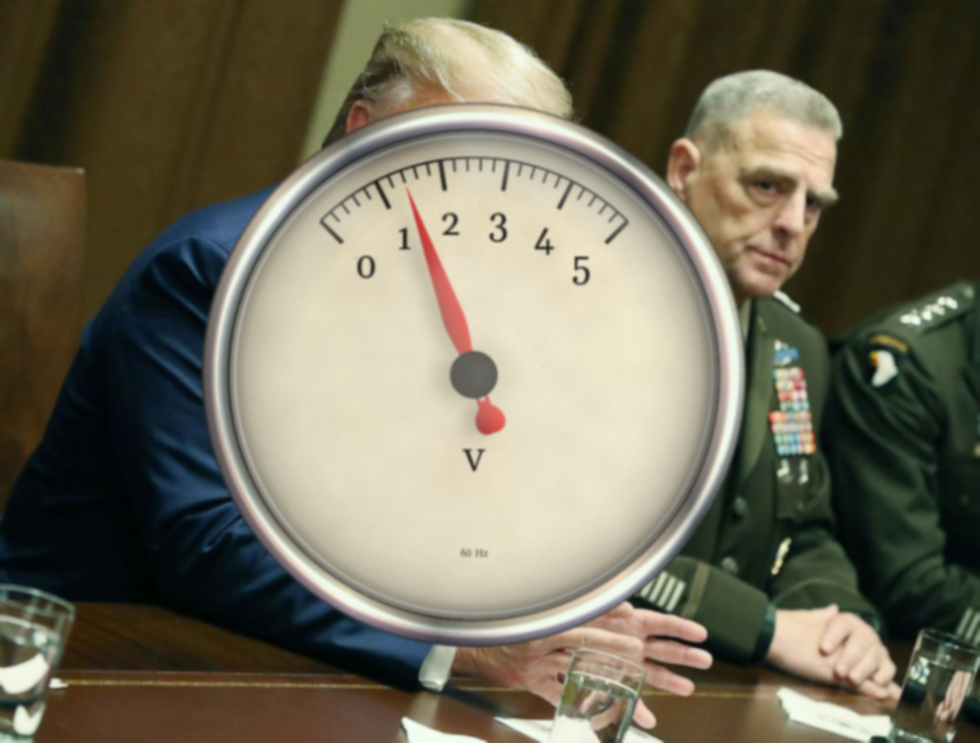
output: 1.4 V
